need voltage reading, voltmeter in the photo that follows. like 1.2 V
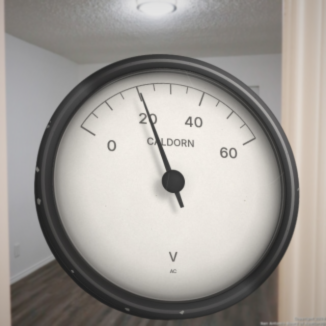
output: 20 V
